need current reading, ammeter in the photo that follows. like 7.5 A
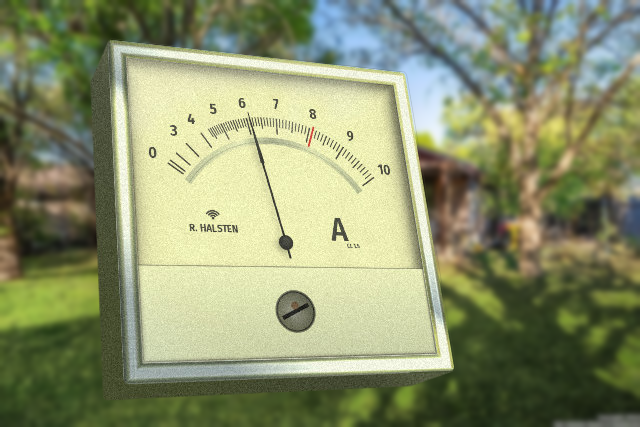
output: 6 A
